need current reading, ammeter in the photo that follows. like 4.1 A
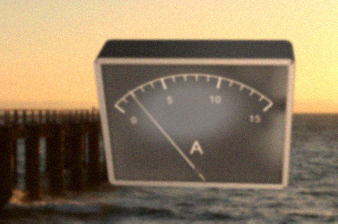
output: 2 A
